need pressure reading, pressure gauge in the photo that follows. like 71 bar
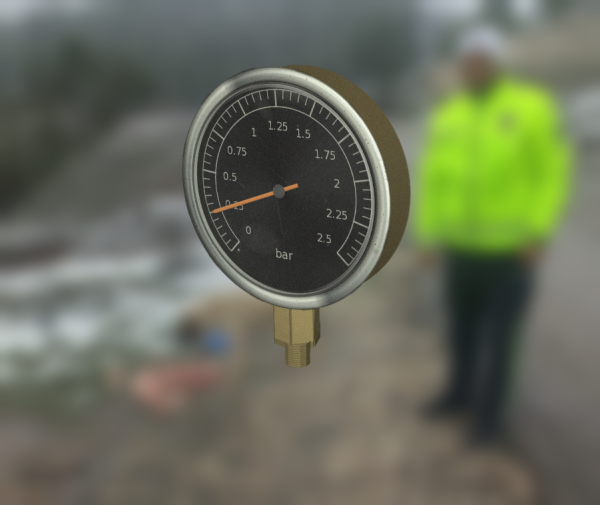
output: 0.25 bar
